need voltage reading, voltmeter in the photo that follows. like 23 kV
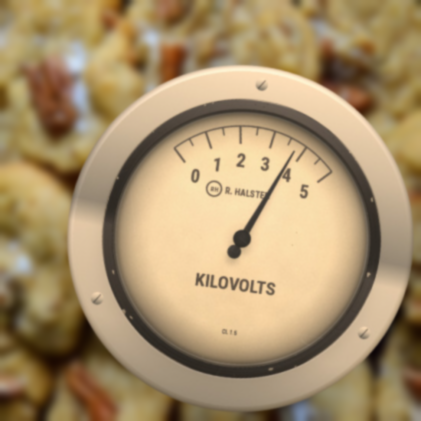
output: 3.75 kV
